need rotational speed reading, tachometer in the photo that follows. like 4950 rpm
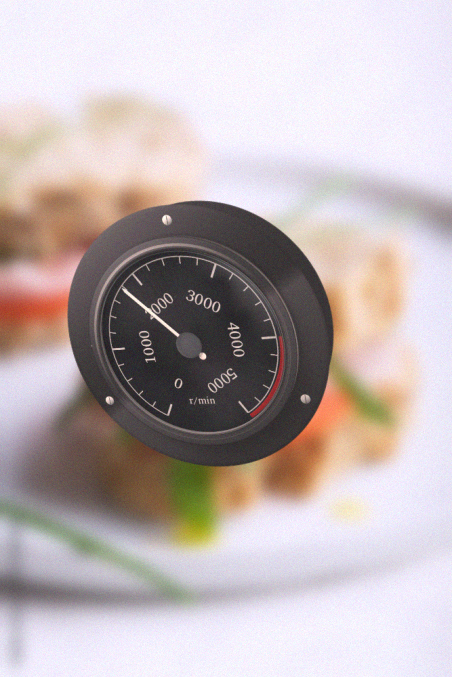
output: 1800 rpm
